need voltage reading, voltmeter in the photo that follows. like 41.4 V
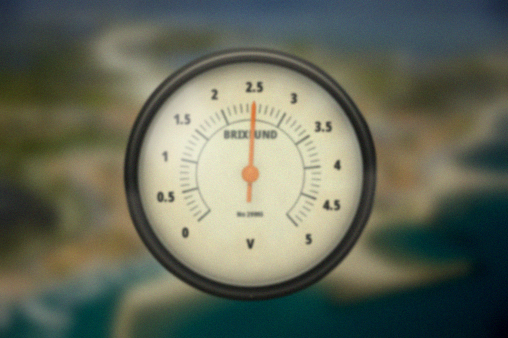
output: 2.5 V
